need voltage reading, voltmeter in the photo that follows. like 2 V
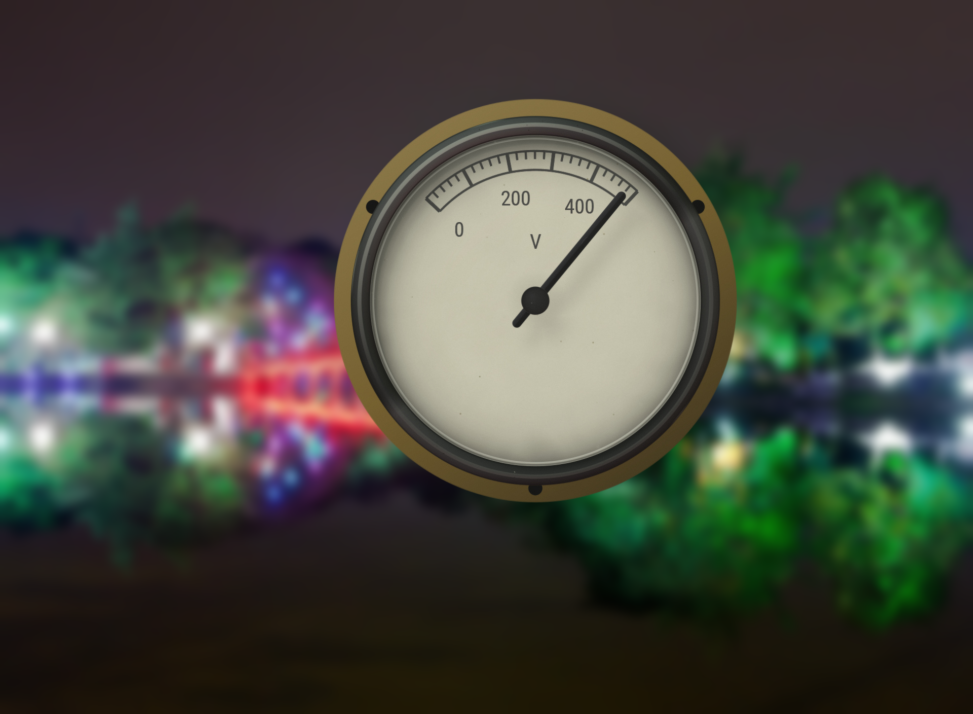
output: 480 V
